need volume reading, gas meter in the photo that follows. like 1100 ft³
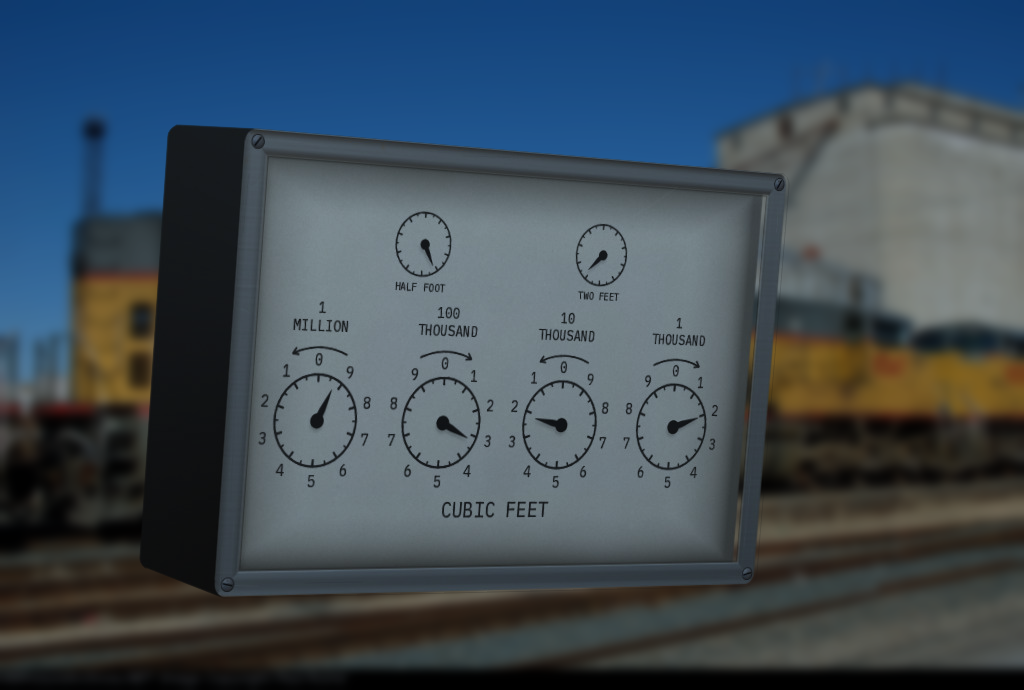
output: 932200 ft³
